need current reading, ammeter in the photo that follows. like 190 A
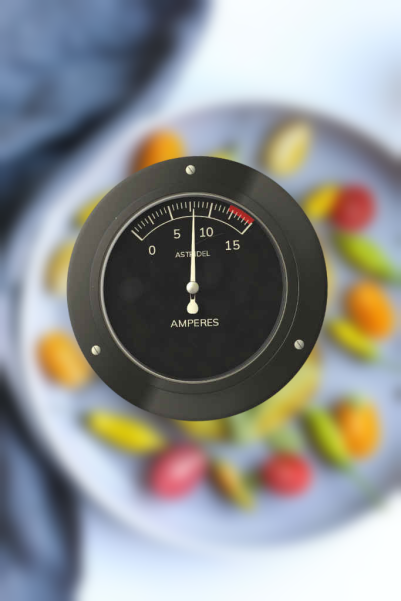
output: 8 A
